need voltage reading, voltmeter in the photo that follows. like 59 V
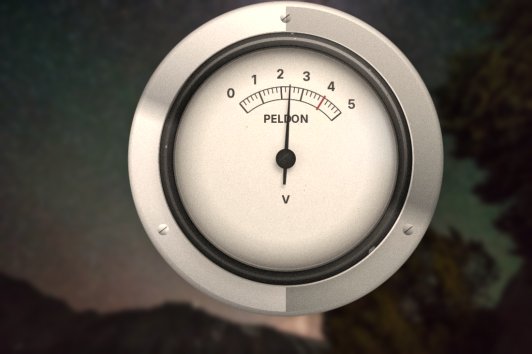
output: 2.4 V
